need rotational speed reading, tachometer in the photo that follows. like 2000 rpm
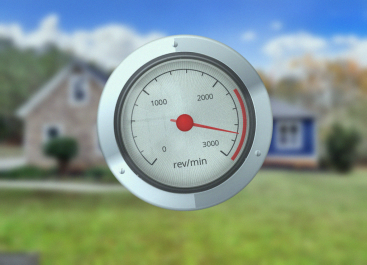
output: 2700 rpm
